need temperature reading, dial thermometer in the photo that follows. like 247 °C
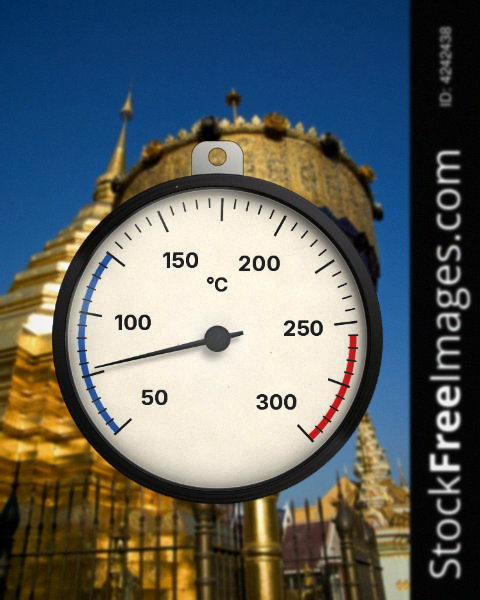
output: 77.5 °C
